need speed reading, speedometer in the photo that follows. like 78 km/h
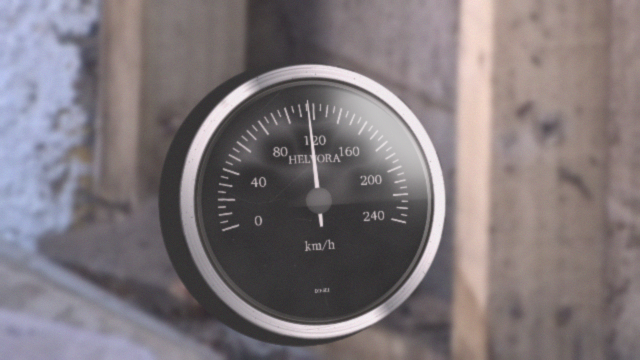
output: 115 km/h
